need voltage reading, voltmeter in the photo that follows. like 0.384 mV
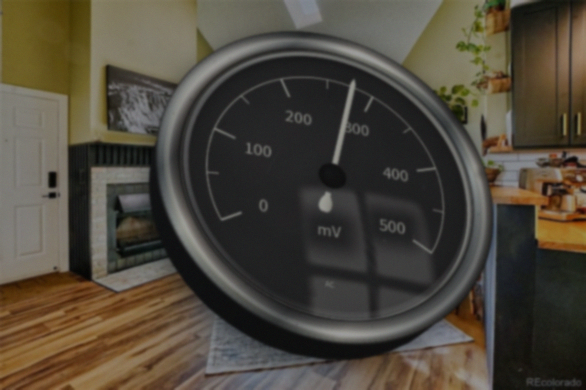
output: 275 mV
